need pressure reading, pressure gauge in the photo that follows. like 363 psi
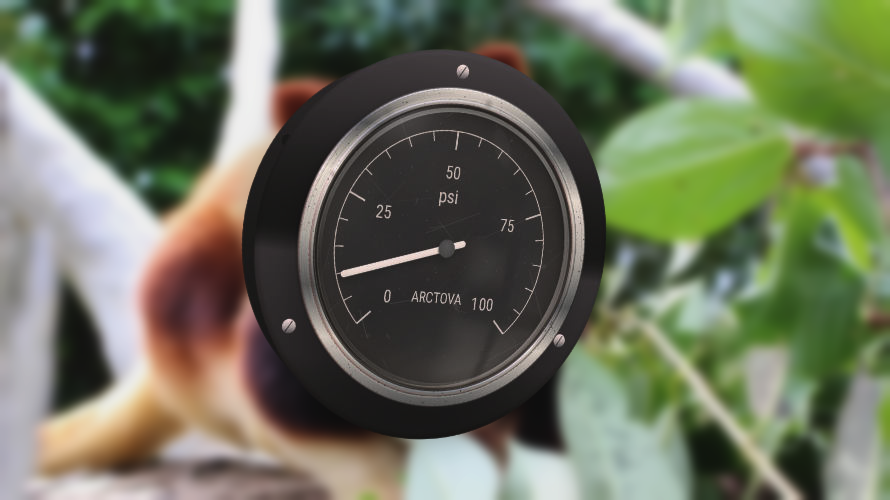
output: 10 psi
